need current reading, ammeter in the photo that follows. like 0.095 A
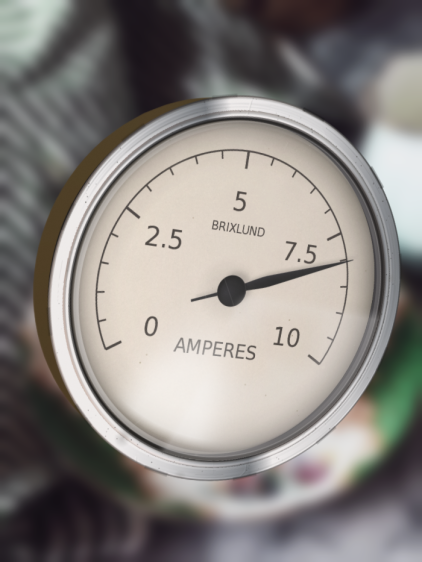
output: 8 A
